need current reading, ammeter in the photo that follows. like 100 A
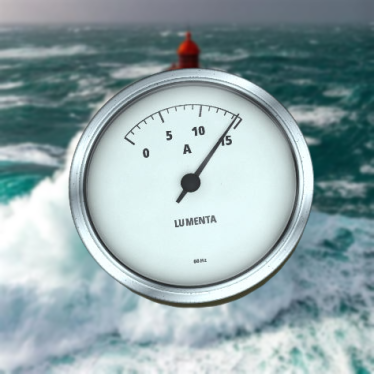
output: 14.5 A
